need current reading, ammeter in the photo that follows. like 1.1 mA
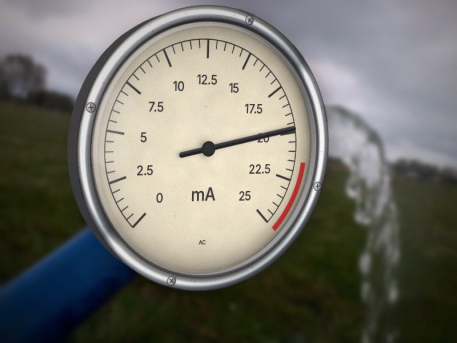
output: 19.75 mA
